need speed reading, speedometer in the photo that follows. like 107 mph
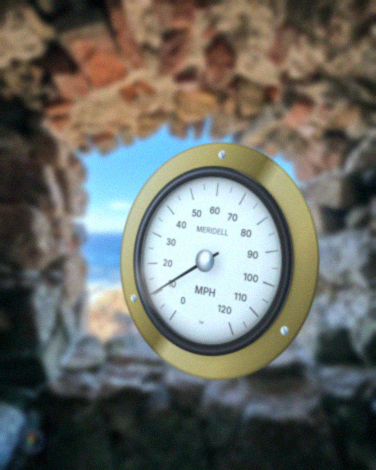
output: 10 mph
